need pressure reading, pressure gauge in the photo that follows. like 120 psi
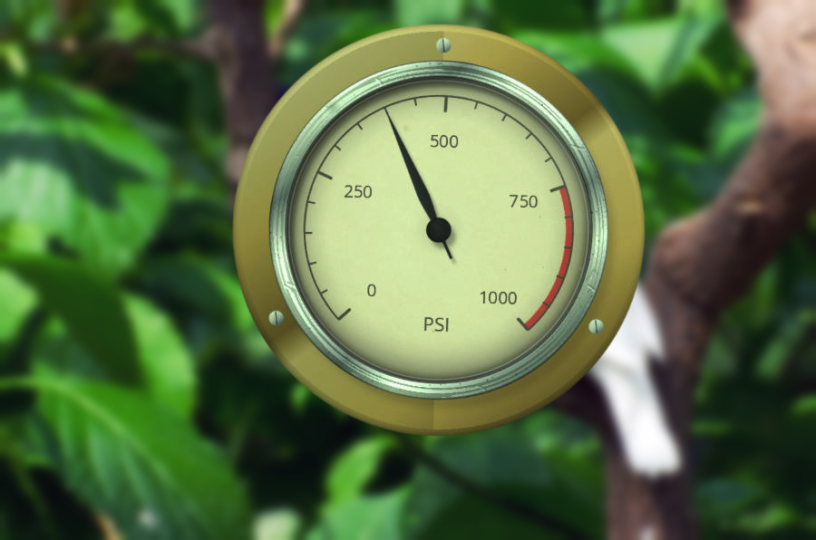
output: 400 psi
